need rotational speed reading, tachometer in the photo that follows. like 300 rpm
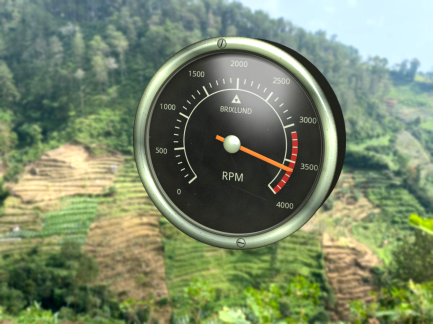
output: 3600 rpm
